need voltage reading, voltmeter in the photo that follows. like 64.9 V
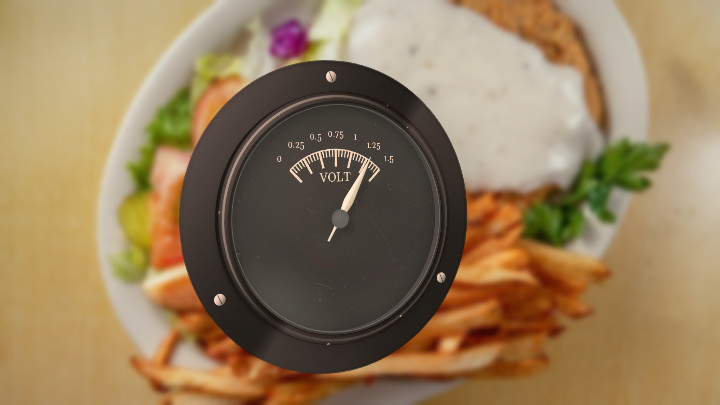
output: 1.25 V
